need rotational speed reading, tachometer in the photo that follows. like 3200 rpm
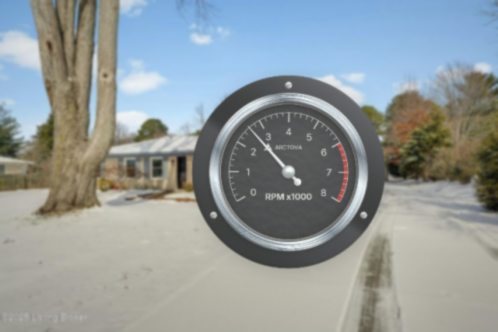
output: 2600 rpm
